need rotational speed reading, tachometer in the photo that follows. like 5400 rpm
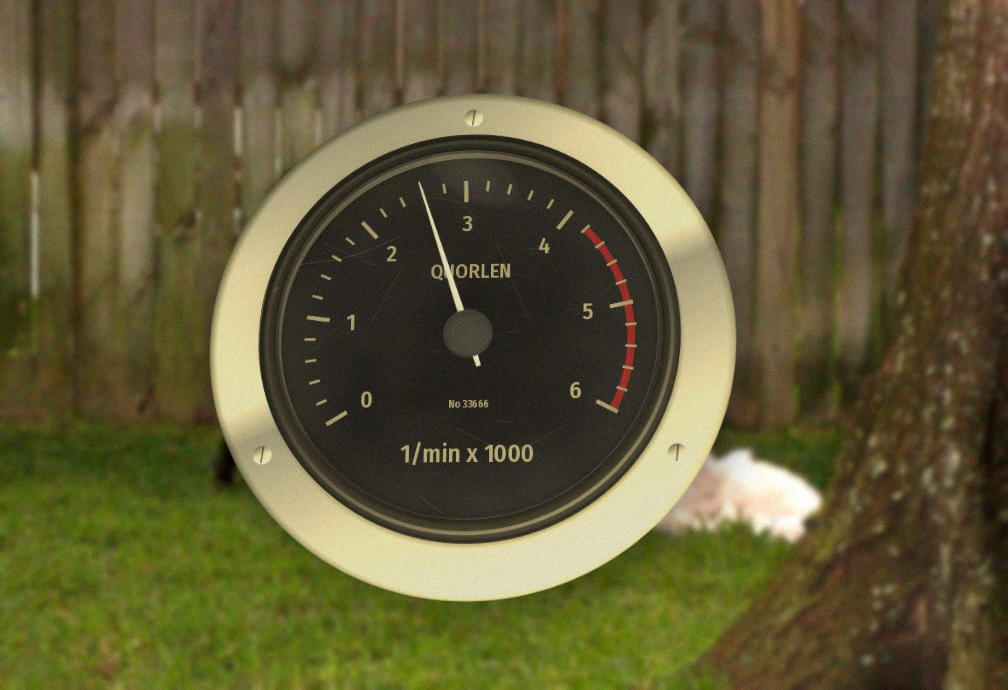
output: 2600 rpm
